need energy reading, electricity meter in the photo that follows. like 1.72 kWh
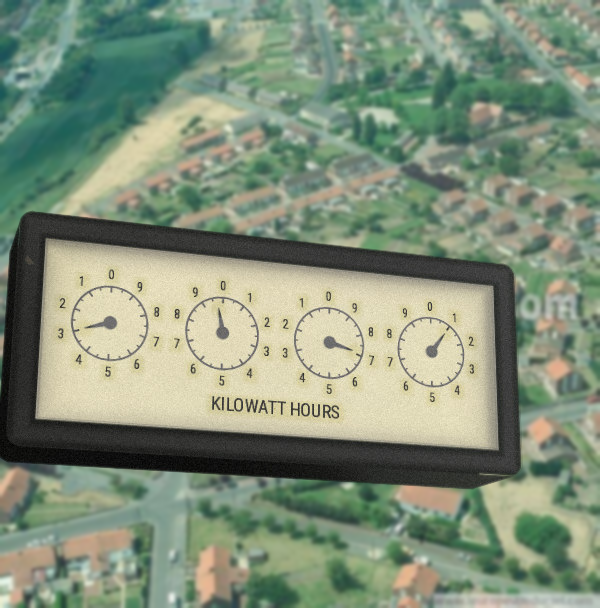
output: 2971 kWh
